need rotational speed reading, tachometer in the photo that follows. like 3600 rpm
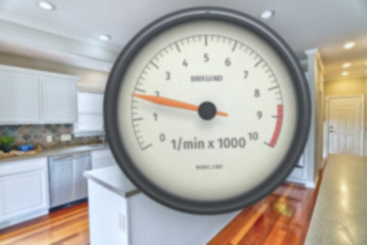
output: 1800 rpm
